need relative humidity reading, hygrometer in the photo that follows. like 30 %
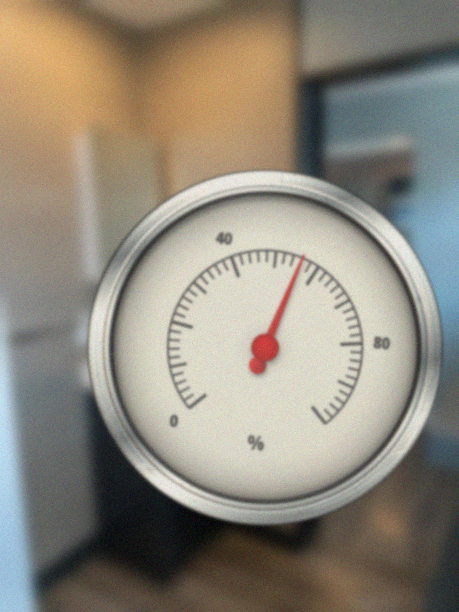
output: 56 %
